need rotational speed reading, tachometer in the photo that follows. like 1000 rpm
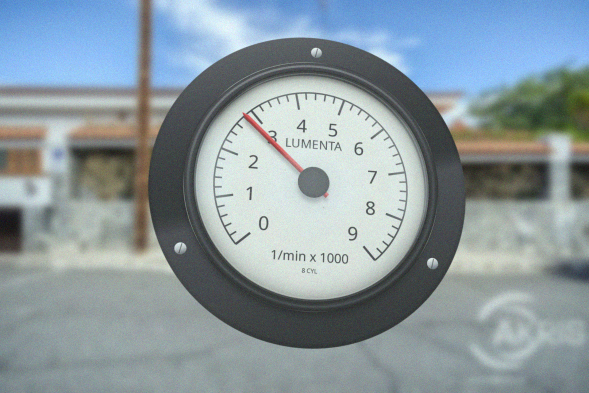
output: 2800 rpm
